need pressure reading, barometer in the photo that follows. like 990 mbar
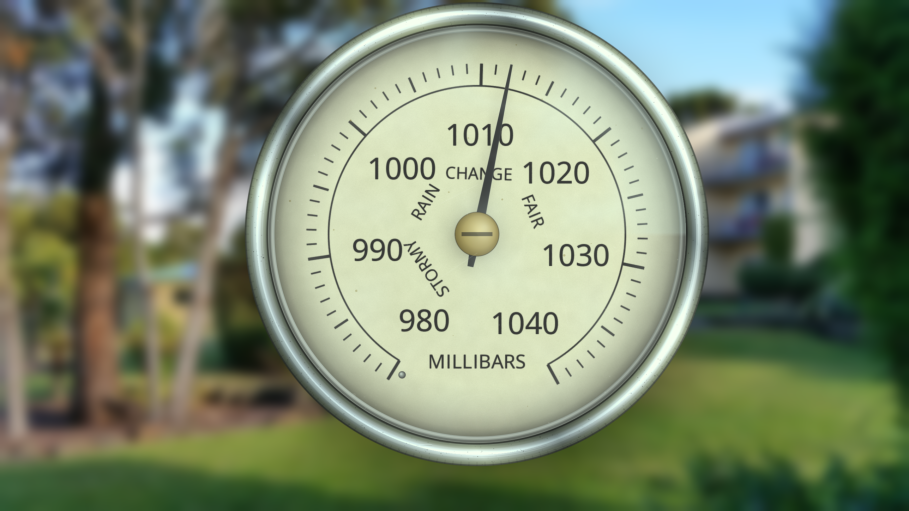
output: 1012 mbar
